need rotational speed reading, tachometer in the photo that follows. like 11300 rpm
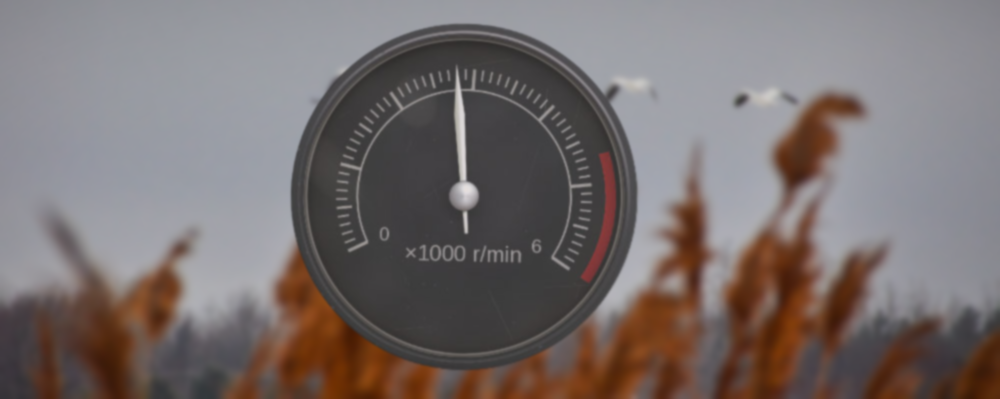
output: 2800 rpm
